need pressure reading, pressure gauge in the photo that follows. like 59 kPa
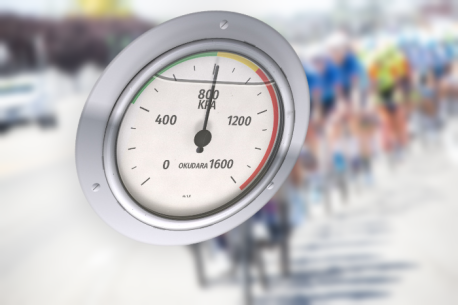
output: 800 kPa
